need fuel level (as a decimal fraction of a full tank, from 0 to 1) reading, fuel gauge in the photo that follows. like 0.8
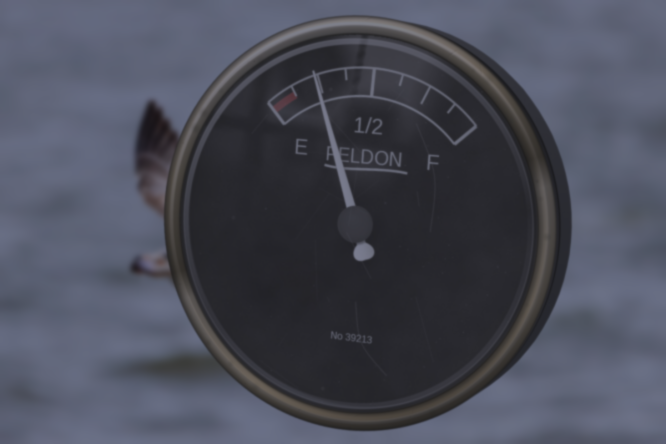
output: 0.25
